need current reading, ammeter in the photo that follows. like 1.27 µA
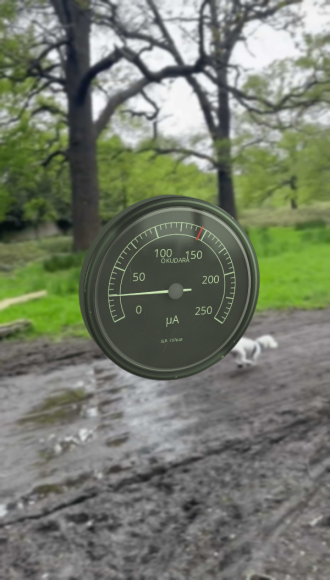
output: 25 µA
